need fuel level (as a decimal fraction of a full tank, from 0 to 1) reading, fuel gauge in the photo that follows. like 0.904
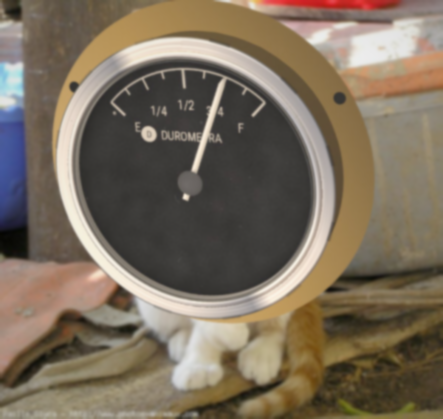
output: 0.75
